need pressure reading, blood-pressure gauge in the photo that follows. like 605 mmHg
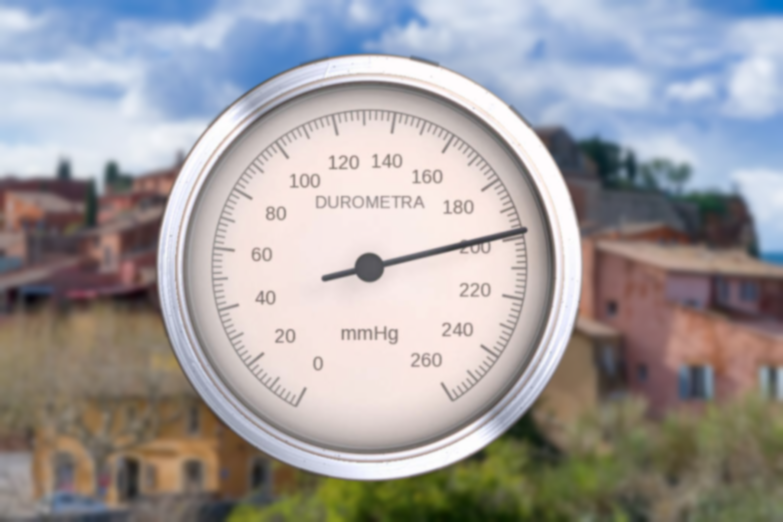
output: 198 mmHg
